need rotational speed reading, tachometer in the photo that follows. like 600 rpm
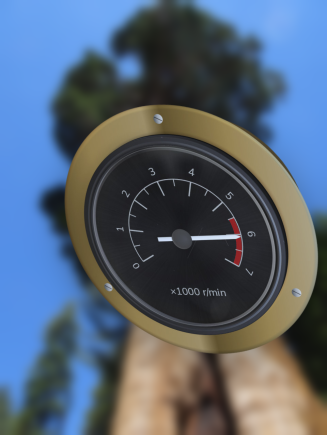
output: 6000 rpm
